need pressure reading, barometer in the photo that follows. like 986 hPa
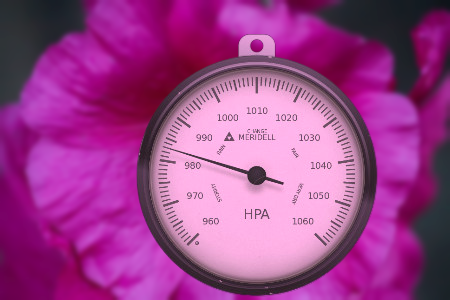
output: 983 hPa
